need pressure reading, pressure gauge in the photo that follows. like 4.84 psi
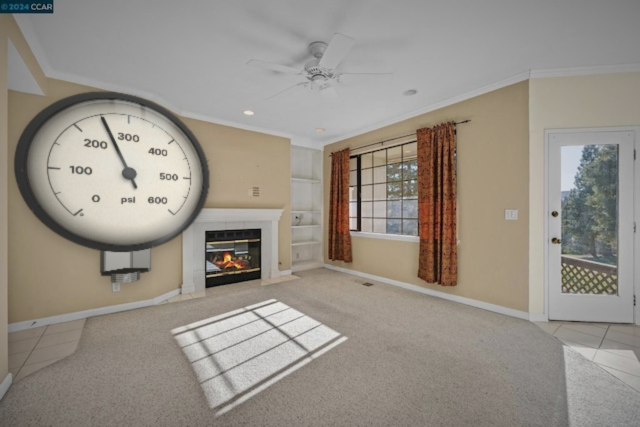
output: 250 psi
